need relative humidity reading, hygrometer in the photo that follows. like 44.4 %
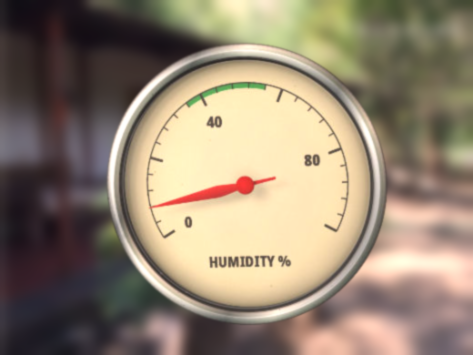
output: 8 %
